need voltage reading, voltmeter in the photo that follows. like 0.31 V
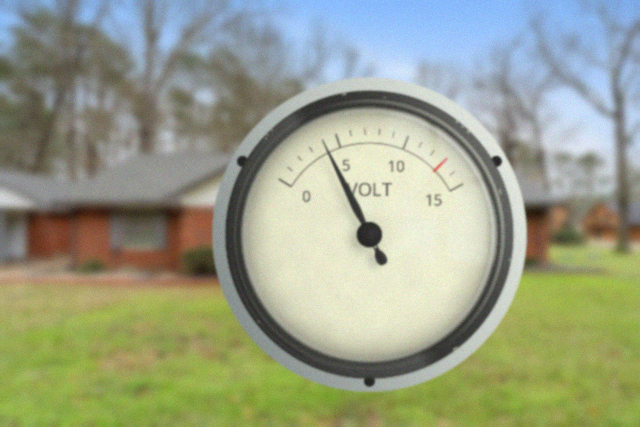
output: 4 V
